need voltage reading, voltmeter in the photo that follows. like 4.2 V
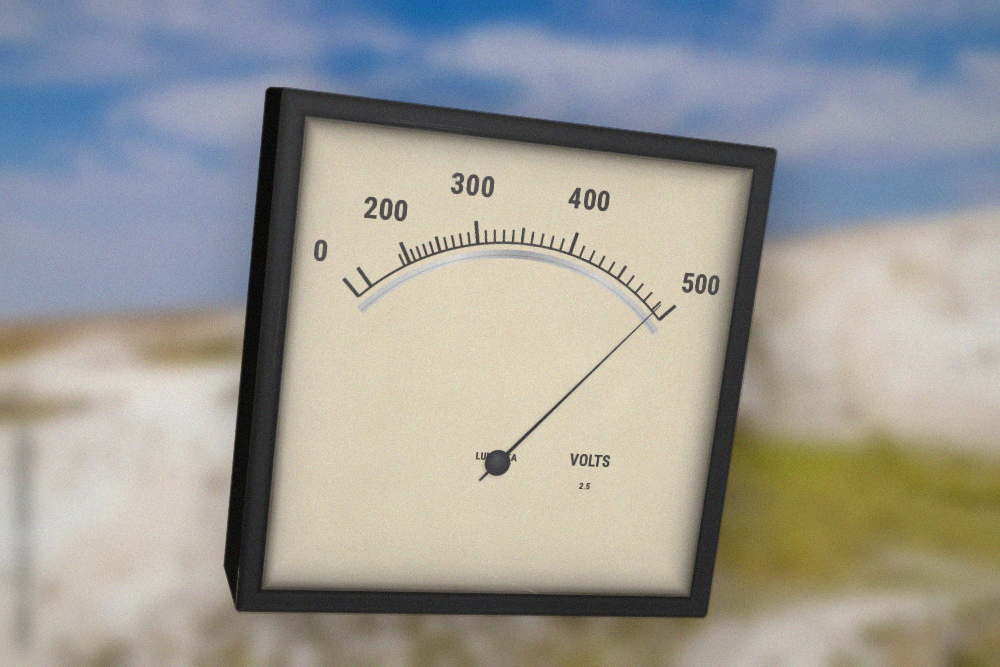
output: 490 V
